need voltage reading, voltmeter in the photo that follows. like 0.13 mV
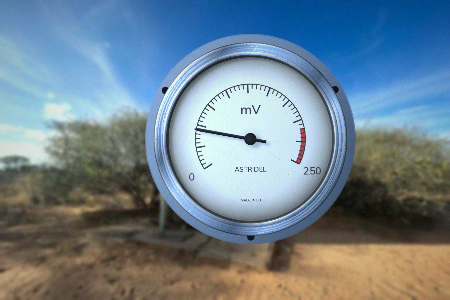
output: 45 mV
